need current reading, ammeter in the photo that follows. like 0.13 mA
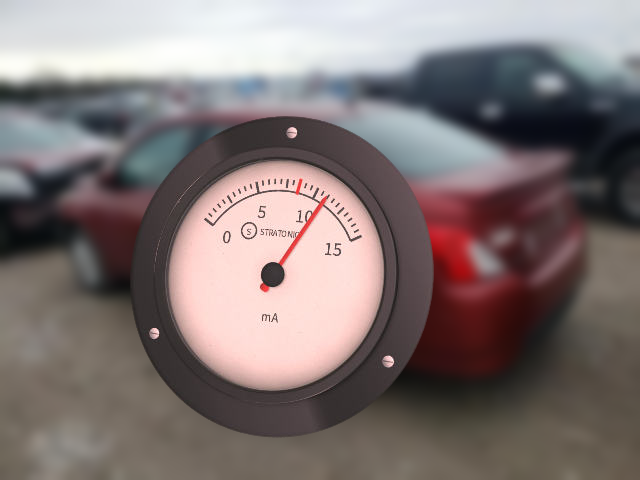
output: 11 mA
